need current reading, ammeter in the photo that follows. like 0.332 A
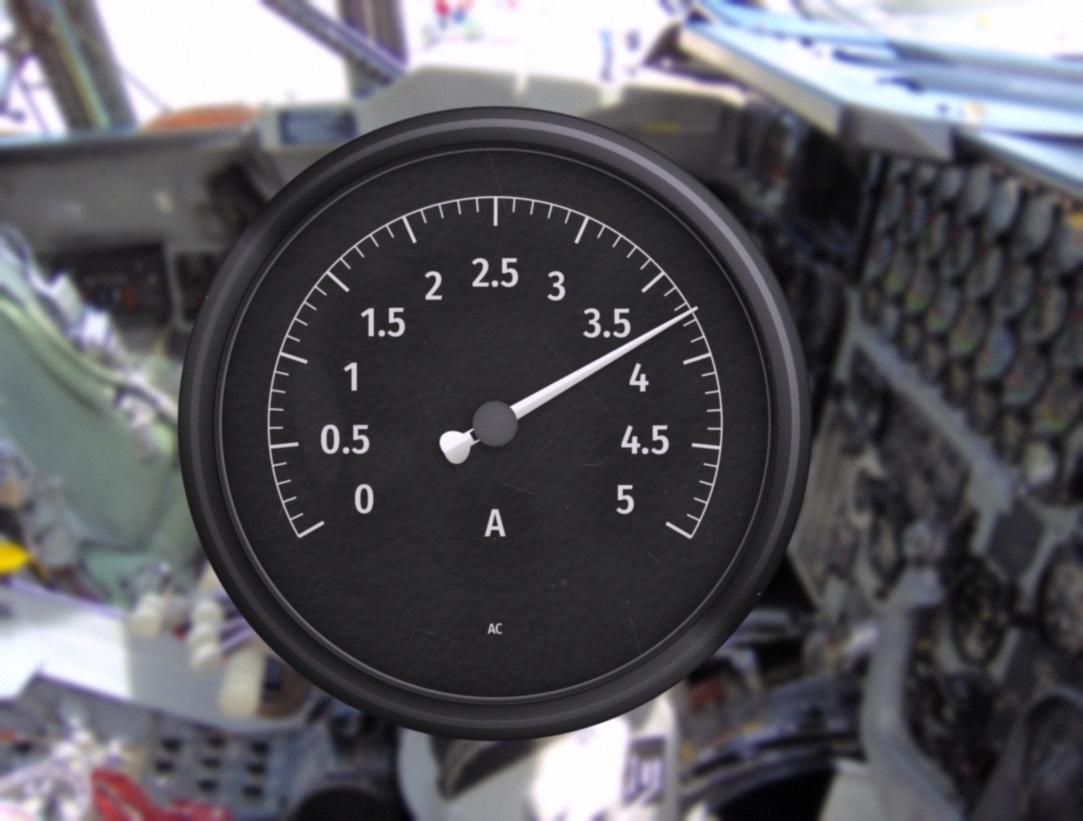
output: 3.75 A
